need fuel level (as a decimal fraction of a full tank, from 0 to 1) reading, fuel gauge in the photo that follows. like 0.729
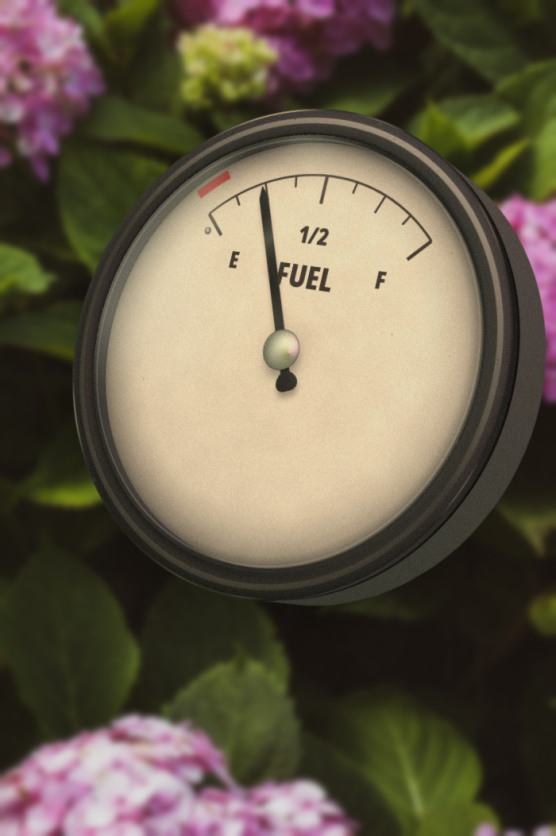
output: 0.25
